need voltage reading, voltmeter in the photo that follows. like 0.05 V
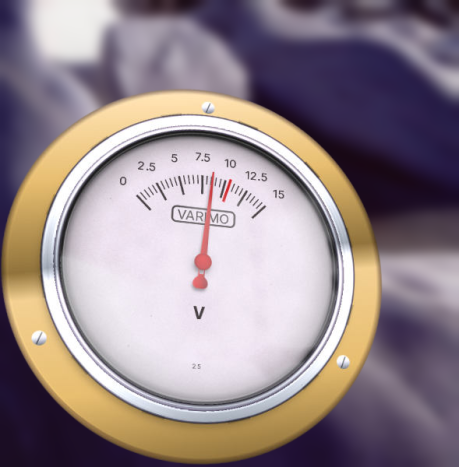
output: 8.5 V
